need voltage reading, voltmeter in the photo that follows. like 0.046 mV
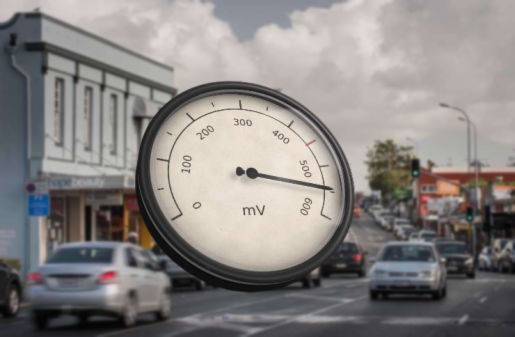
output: 550 mV
